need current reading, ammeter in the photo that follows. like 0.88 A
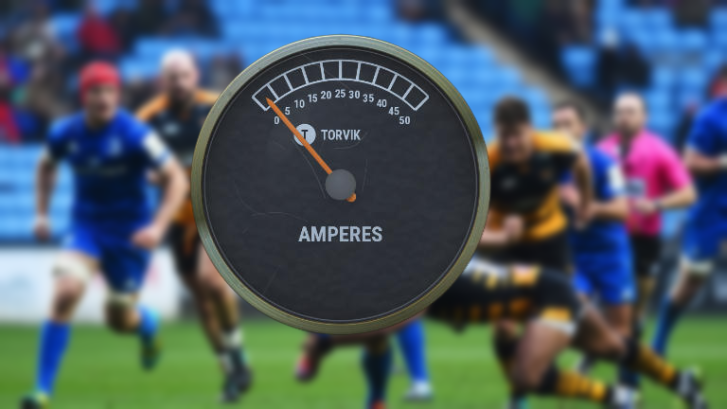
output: 2.5 A
